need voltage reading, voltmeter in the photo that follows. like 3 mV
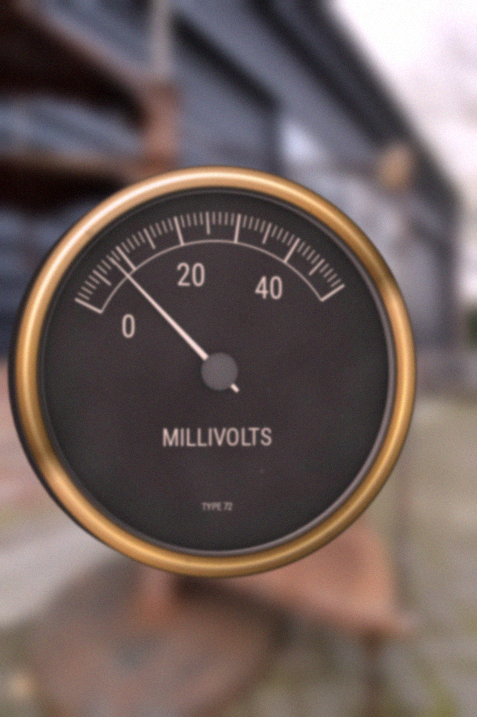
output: 8 mV
